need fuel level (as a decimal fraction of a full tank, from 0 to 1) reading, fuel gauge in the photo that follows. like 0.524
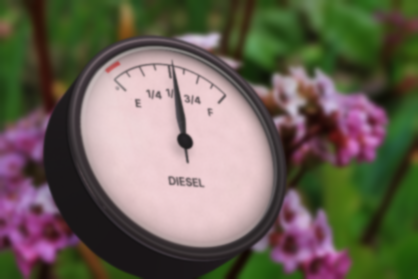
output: 0.5
